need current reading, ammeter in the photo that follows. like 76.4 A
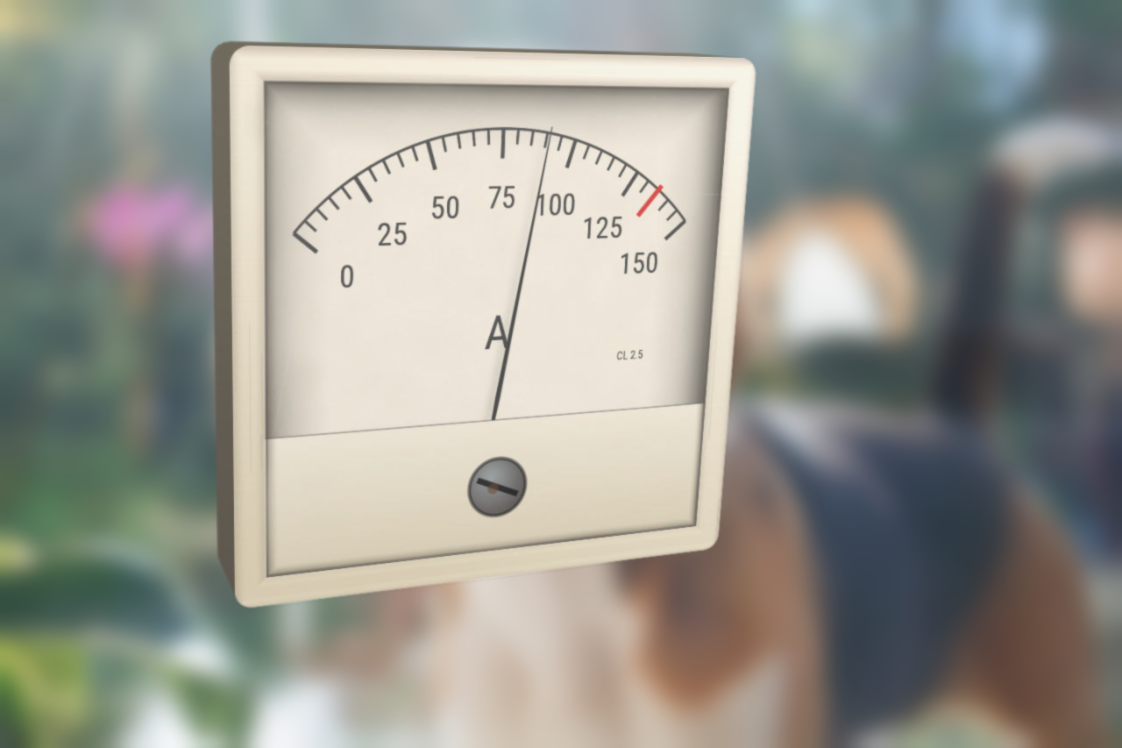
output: 90 A
